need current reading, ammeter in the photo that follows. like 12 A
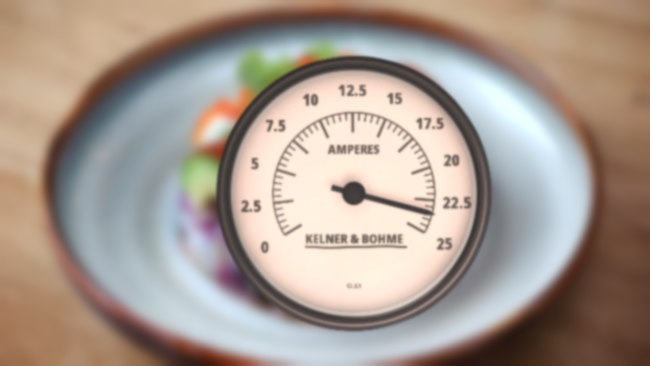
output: 23.5 A
